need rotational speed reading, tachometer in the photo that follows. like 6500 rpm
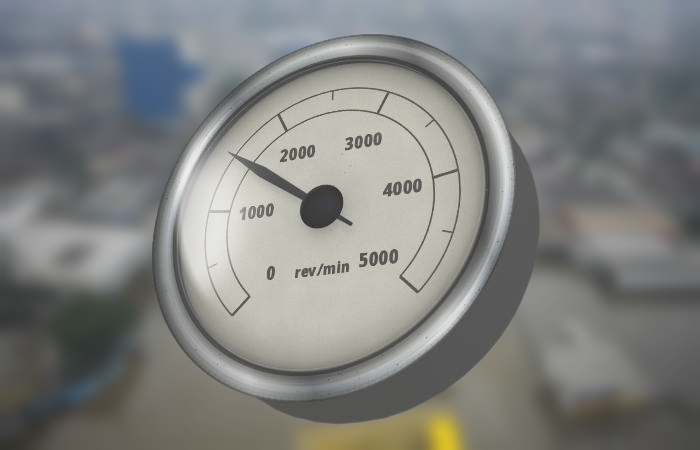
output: 1500 rpm
